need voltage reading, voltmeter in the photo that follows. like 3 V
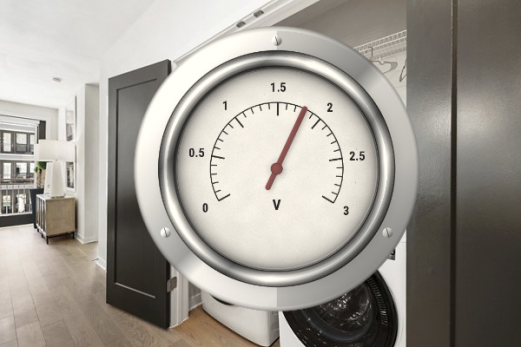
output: 1.8 V
